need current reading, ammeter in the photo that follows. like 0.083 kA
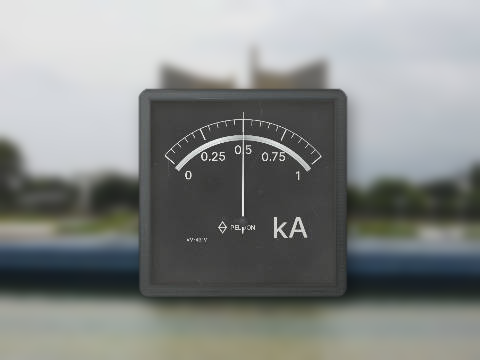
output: 0.5 kA
